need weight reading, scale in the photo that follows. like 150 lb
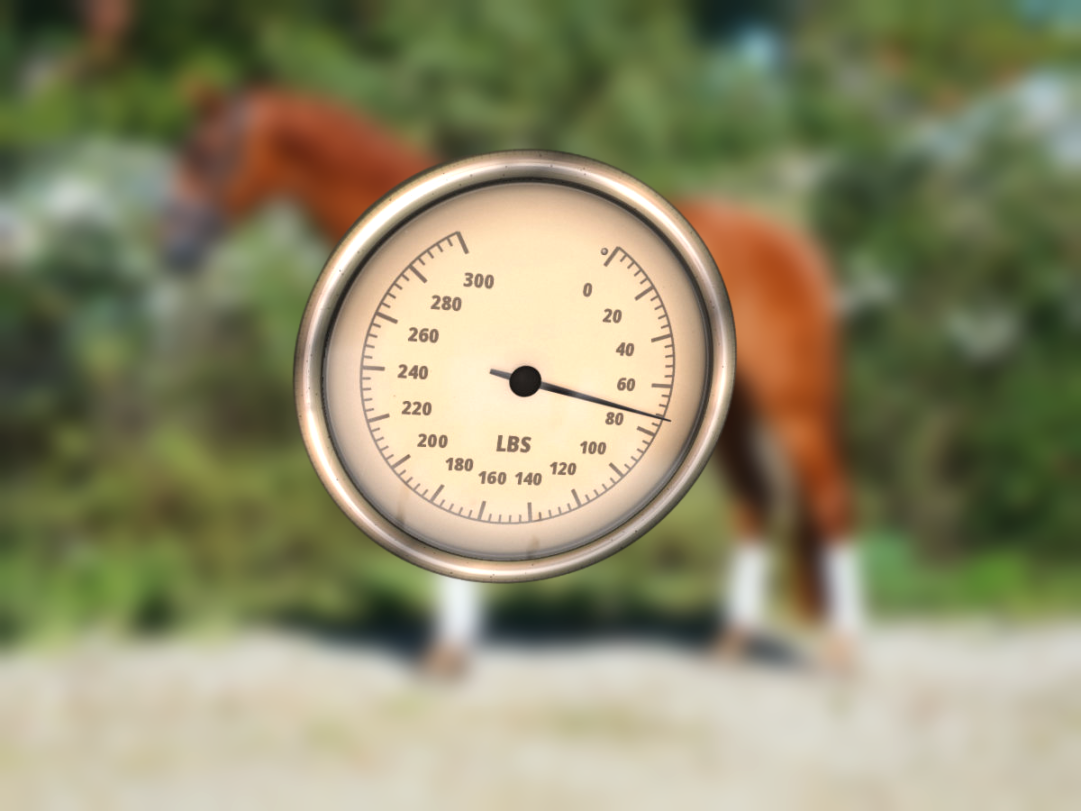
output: 72 lb
